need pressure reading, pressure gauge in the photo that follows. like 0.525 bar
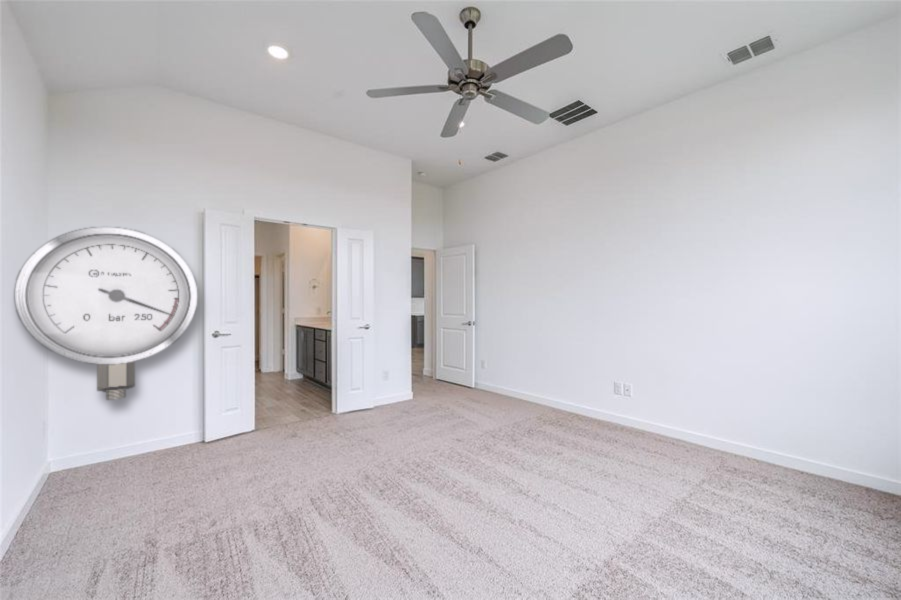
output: 230 bar
